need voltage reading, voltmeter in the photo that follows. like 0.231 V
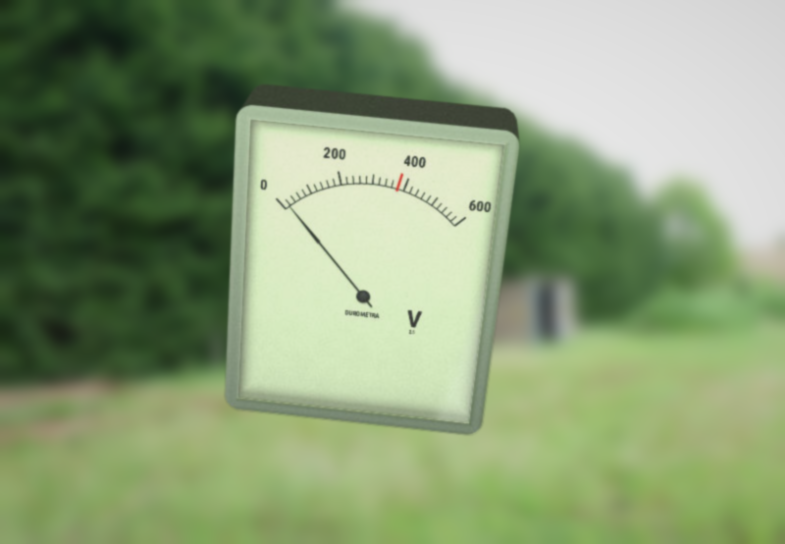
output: 20 V
